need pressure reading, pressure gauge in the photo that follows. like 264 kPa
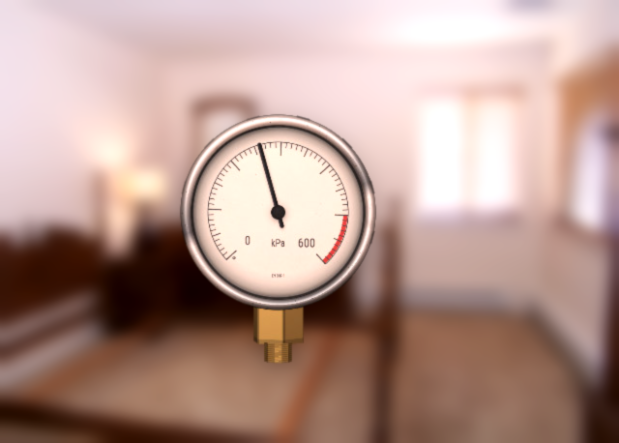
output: 260 kPa
